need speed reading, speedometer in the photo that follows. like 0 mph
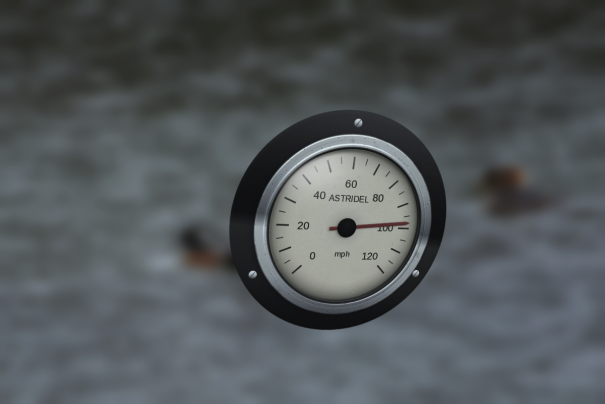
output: 97.5 mph
